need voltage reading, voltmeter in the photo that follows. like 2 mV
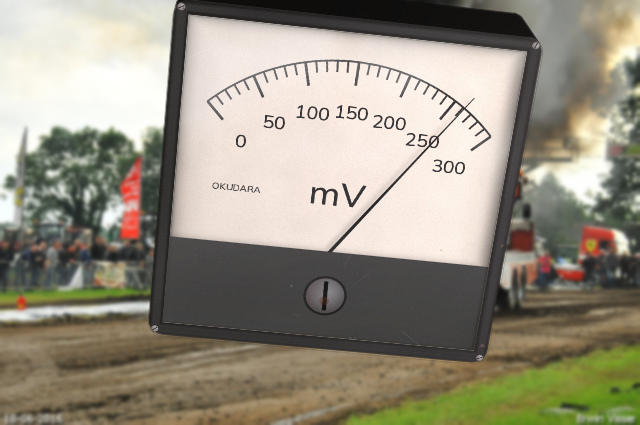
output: 260 mV
